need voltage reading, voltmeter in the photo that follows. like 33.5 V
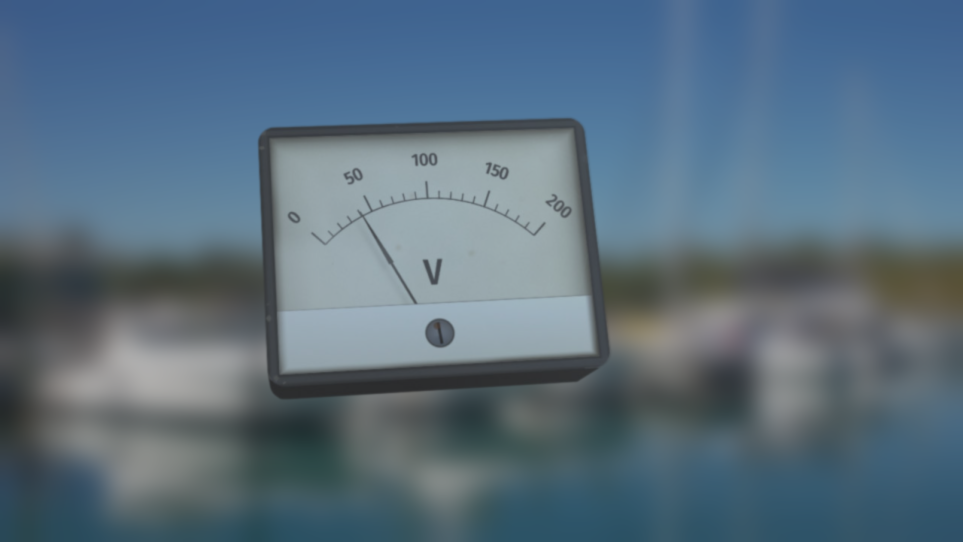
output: 40 V
